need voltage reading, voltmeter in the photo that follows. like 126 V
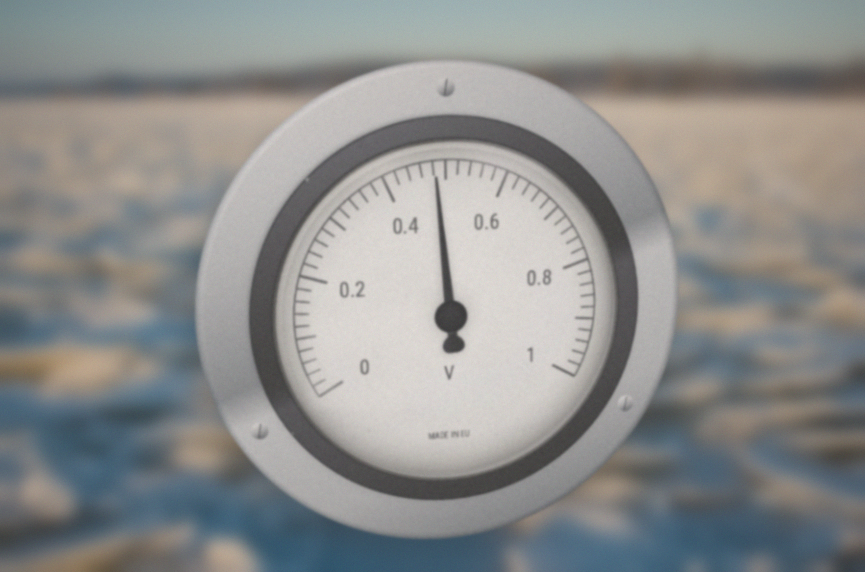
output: 0.48 V
